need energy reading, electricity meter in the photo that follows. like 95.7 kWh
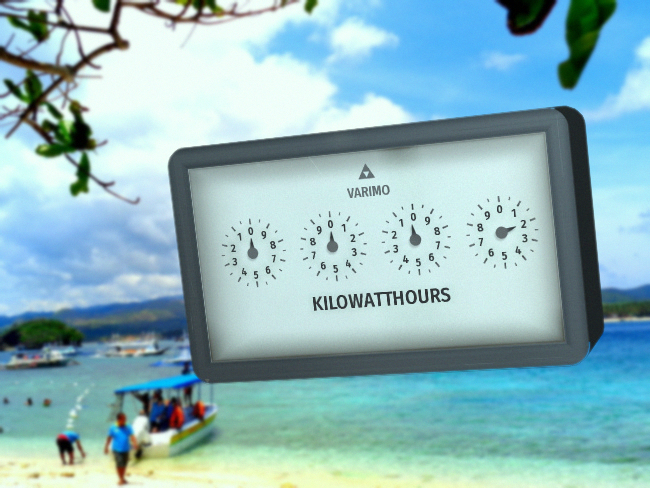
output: 2 kWh
